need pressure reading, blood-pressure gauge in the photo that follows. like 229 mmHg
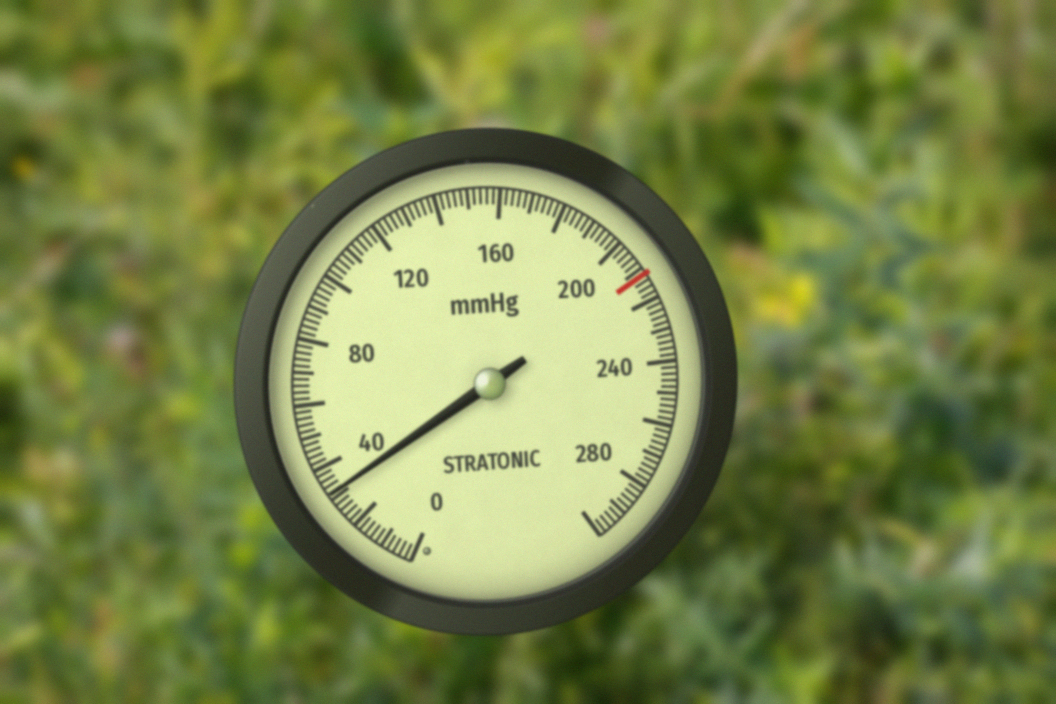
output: 32 mmHg
